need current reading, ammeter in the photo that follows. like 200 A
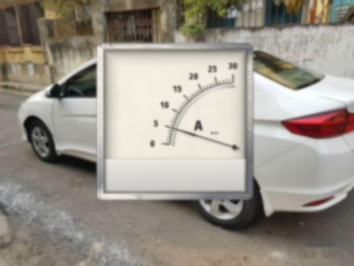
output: 5 A
